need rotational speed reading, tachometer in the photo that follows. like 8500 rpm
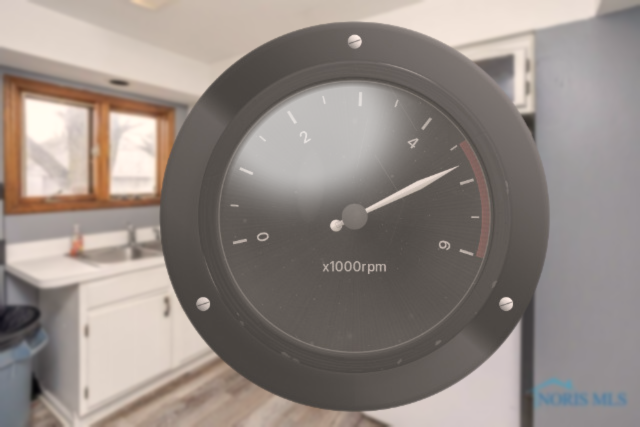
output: 4750 rpm
